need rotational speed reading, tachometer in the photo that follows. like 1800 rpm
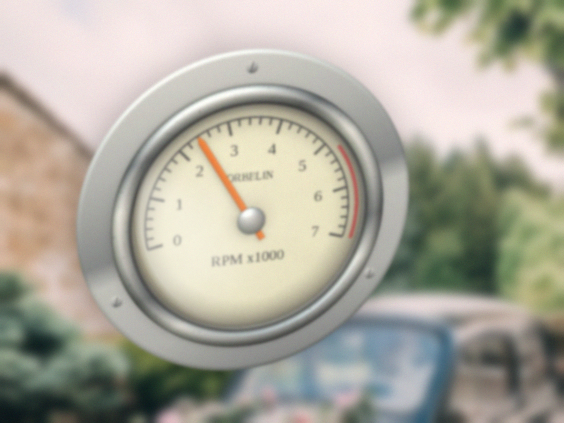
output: 2400 rpm
